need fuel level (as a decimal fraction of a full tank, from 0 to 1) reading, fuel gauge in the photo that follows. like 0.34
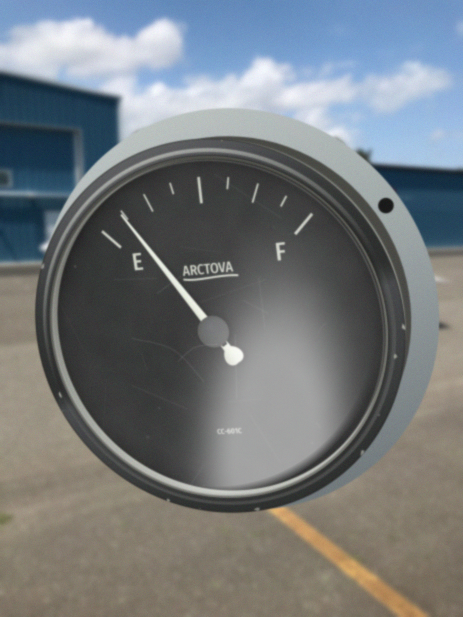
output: 0.125
